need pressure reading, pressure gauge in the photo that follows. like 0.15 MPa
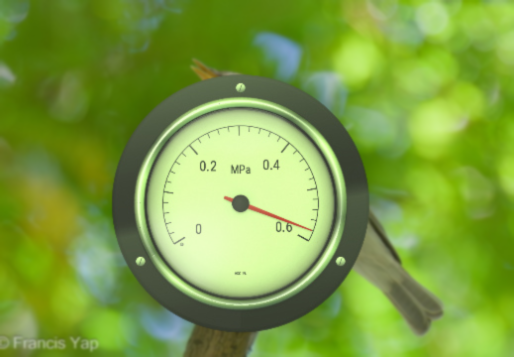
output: 0.58 MPa
